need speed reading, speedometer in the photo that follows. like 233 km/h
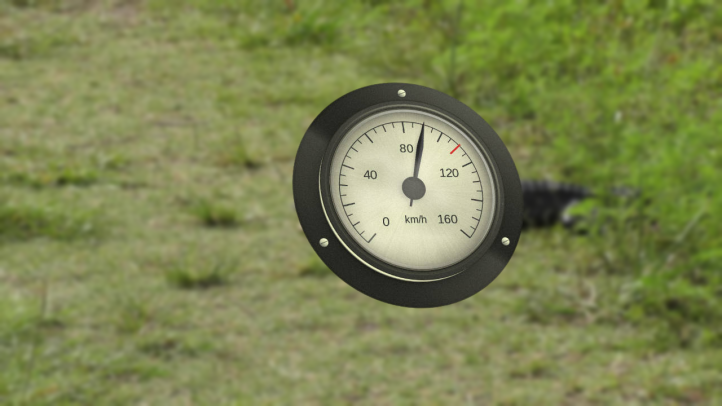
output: 90 km/h
